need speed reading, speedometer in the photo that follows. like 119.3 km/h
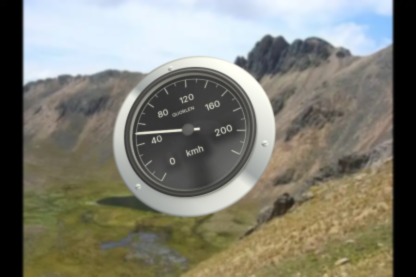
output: 50 km/h
